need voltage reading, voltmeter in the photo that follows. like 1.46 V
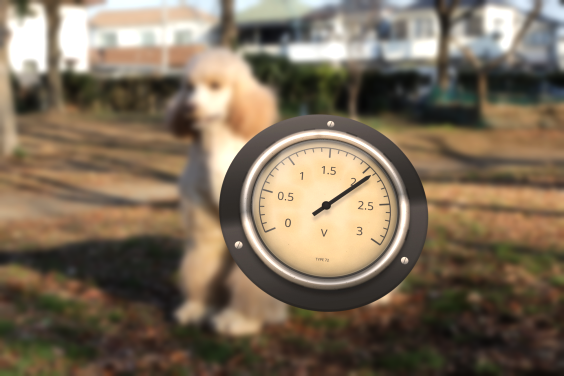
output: 2.1 V
